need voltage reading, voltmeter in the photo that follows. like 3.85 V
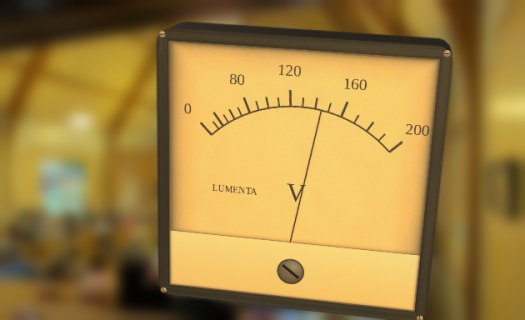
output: 145 V
